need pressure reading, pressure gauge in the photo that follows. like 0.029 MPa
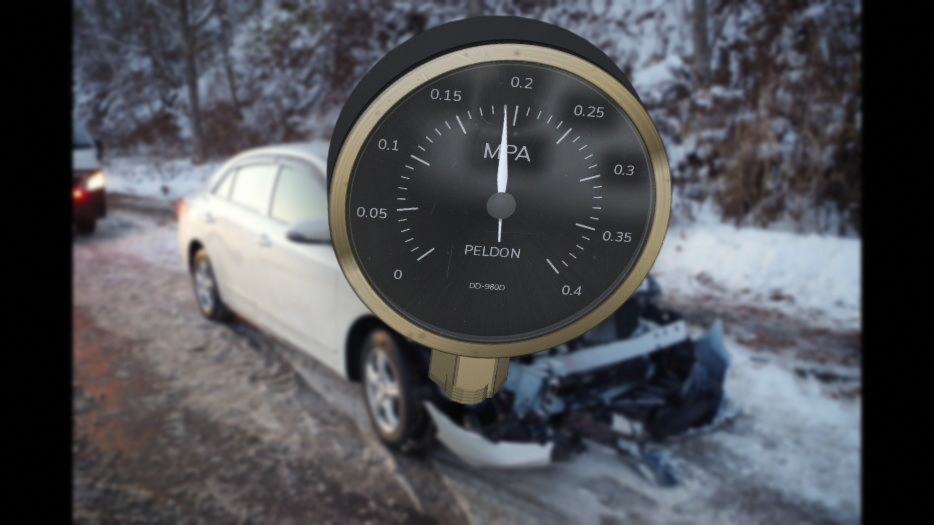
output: 0.19 MPa
